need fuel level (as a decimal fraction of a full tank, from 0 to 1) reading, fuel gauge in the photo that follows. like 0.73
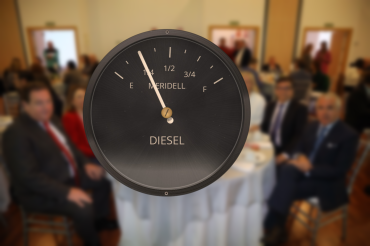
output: 0.25
